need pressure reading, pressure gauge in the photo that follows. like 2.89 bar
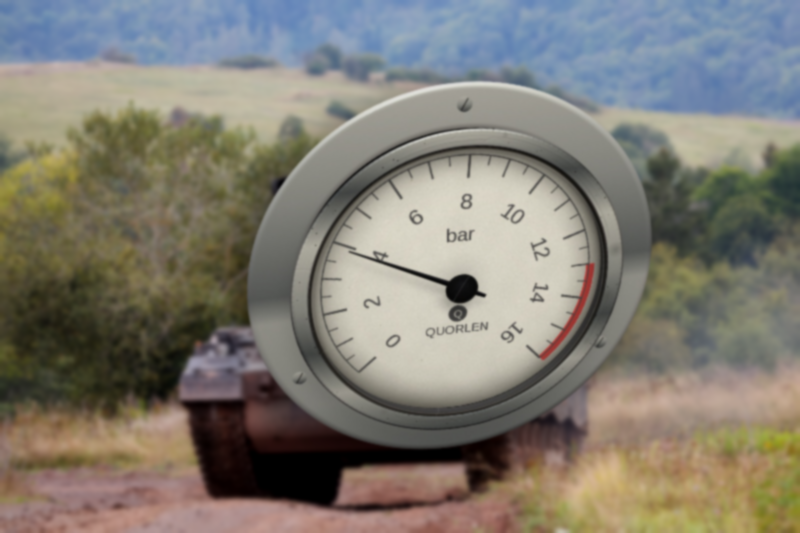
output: 4 bar
